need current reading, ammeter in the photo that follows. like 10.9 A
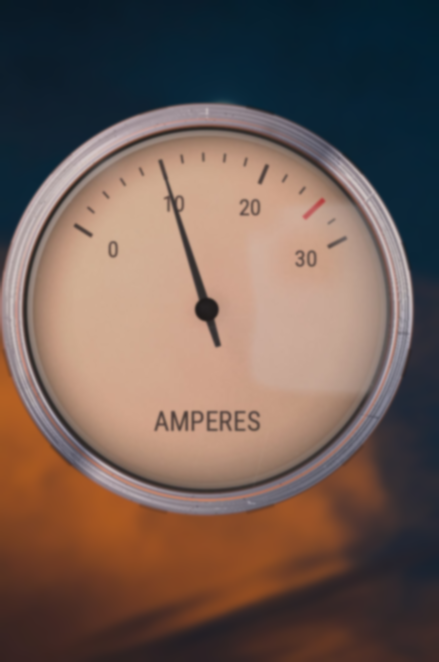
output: 10 A
